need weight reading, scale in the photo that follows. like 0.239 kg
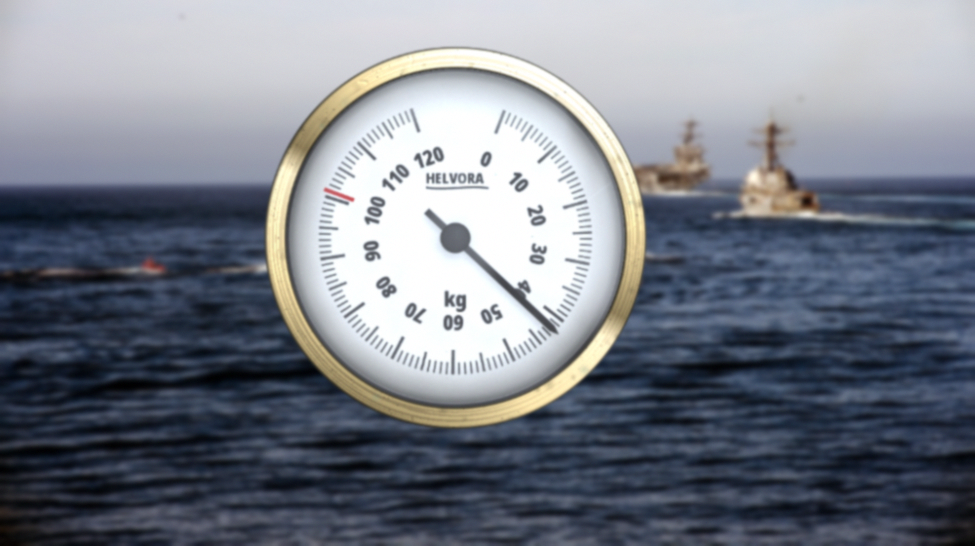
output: 42 kg
